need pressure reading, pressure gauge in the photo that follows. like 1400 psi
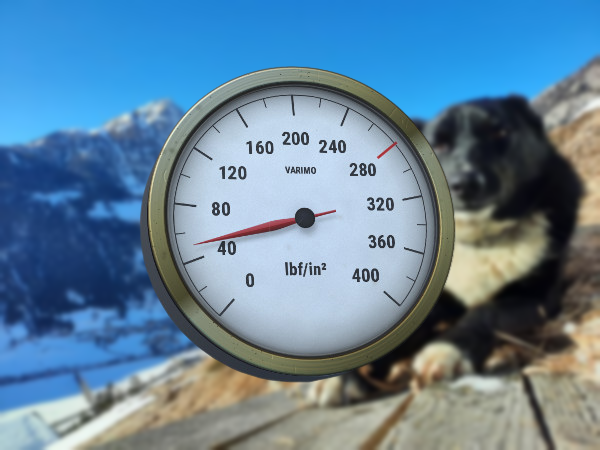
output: 50 psi
